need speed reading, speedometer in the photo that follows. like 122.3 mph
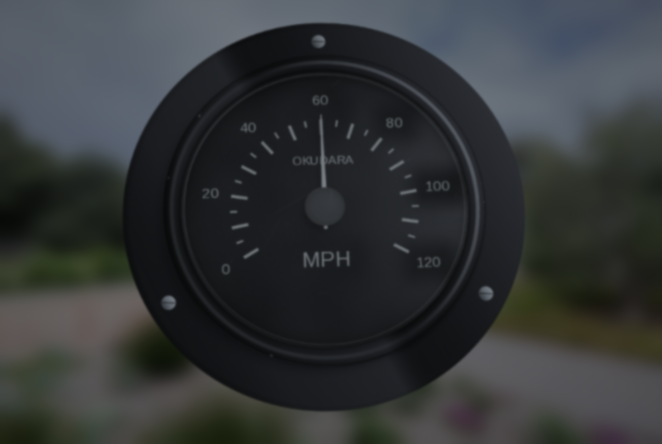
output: 60 mph
